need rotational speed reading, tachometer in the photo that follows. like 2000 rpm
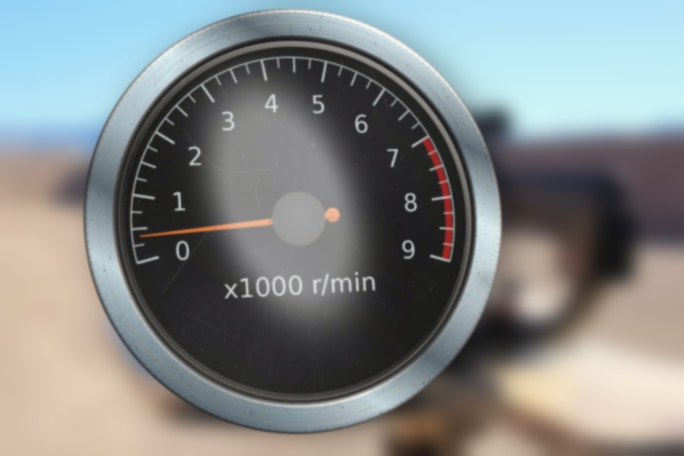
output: 375 rpm
